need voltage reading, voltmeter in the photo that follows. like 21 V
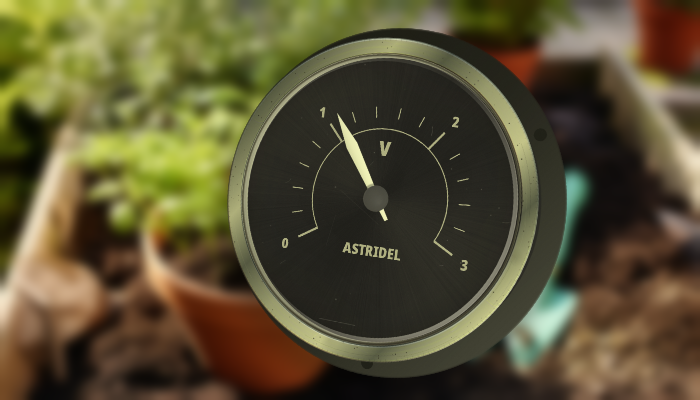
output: 1.1 V
